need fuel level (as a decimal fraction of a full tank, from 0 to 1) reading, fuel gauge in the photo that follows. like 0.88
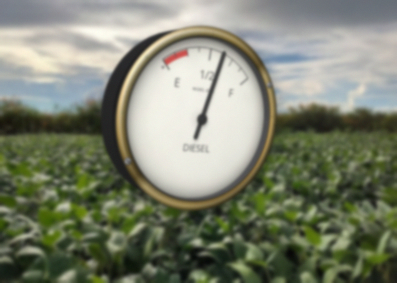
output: 0.625
